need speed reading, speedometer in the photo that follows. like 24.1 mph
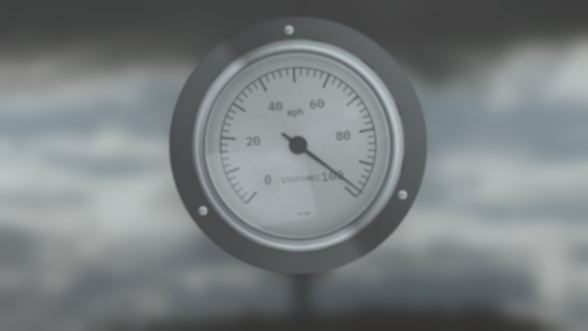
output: 98 mph
